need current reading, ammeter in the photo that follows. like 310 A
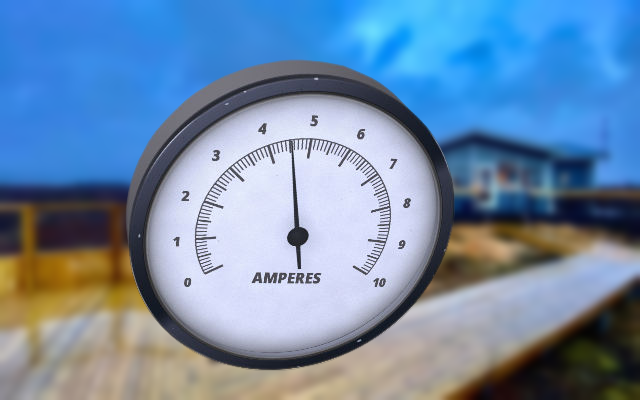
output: 4.5 A
